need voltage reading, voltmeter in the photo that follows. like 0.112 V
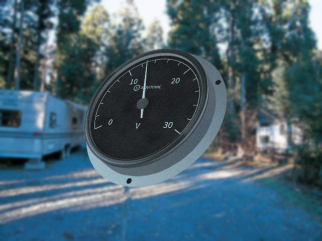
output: 13 V
